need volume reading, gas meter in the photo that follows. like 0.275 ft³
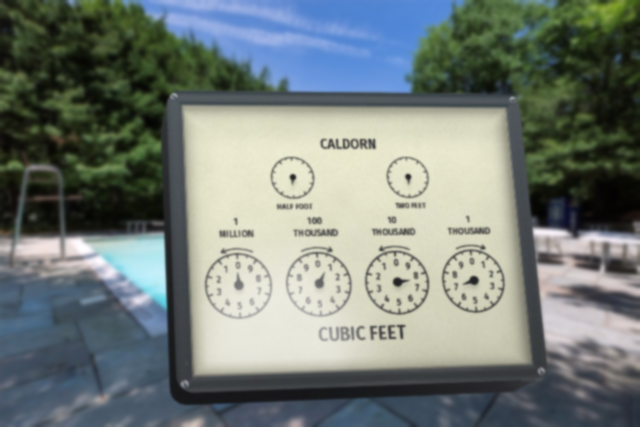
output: 7700 ft³
